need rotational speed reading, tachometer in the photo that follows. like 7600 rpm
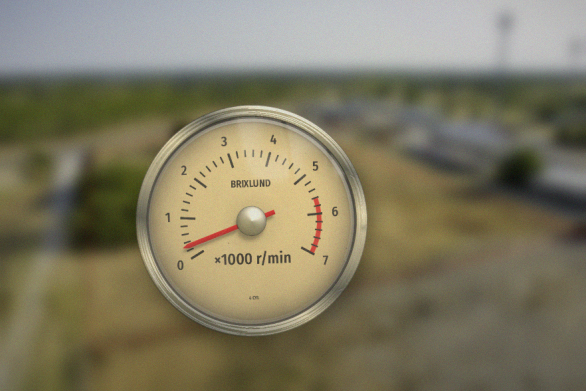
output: 300 rpm
